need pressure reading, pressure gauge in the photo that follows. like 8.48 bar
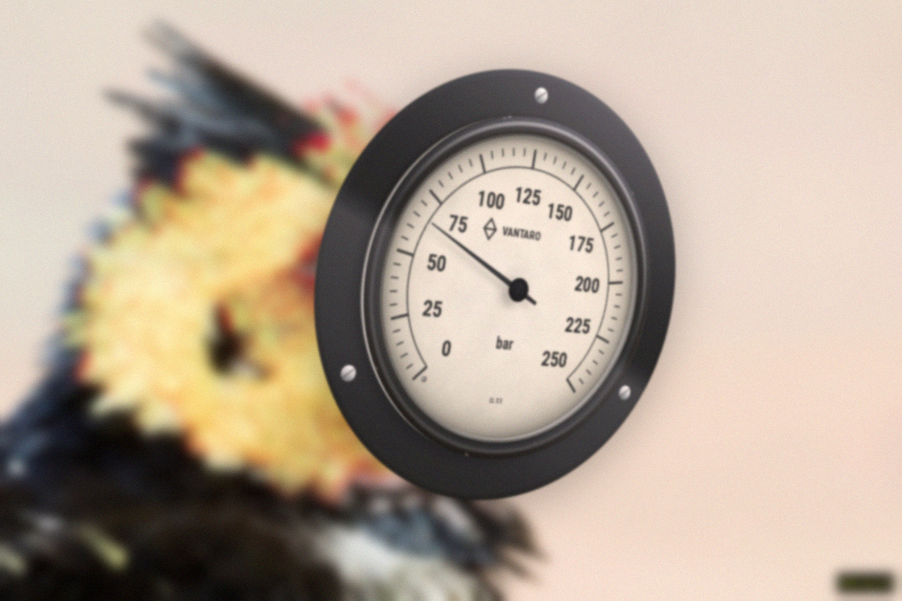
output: 65 bar
